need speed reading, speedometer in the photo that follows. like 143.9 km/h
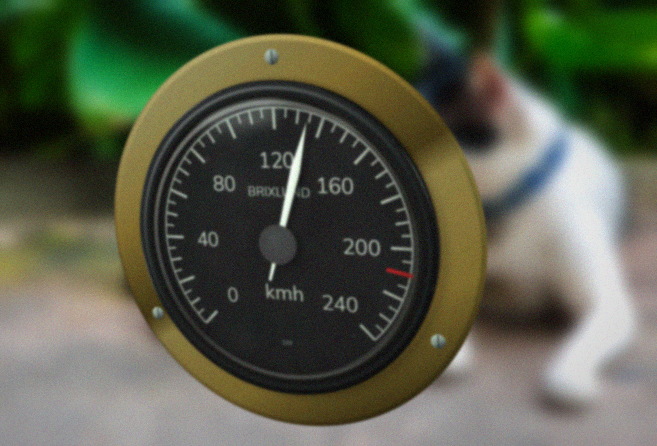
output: 135 km/h
